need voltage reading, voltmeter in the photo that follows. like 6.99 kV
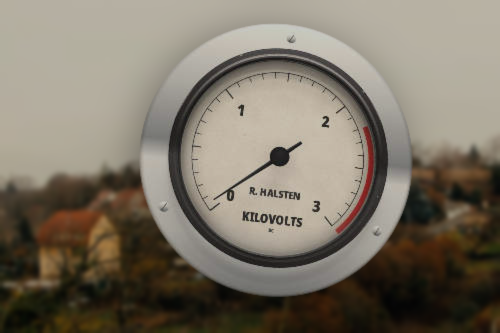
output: 0.05 kV
